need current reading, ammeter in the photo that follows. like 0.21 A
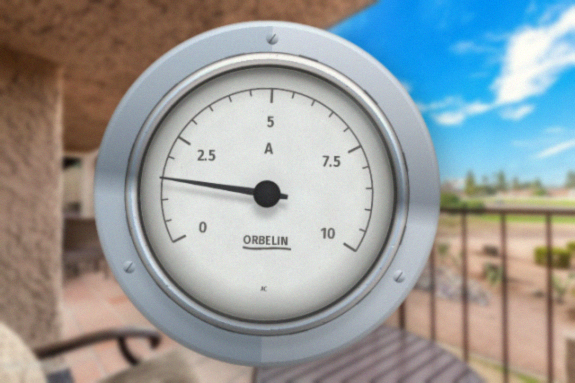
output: 1.5 A
